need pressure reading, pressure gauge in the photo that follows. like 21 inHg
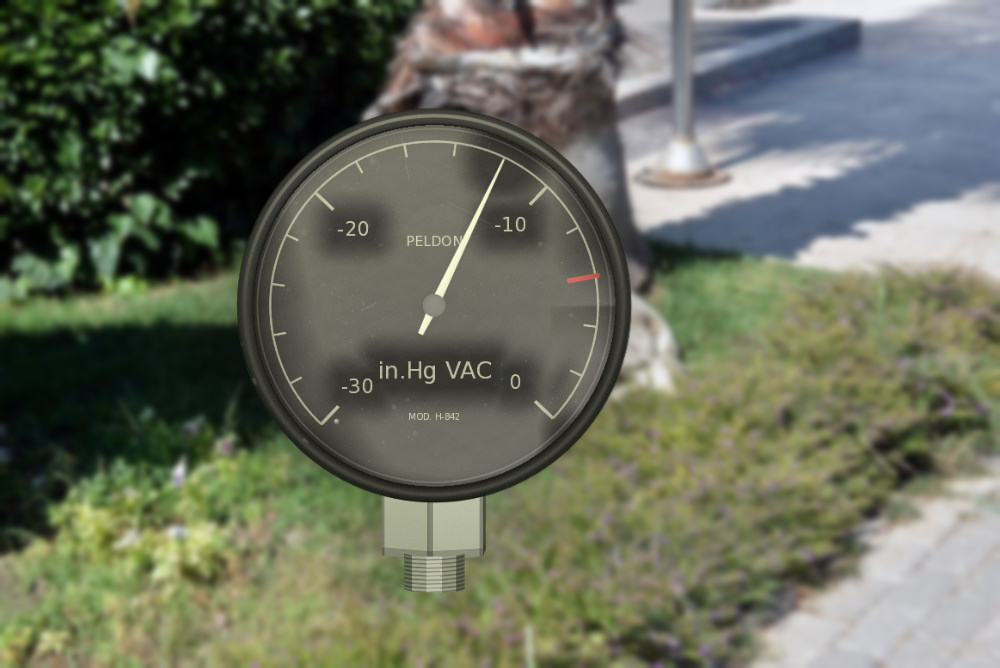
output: -12 inHg
